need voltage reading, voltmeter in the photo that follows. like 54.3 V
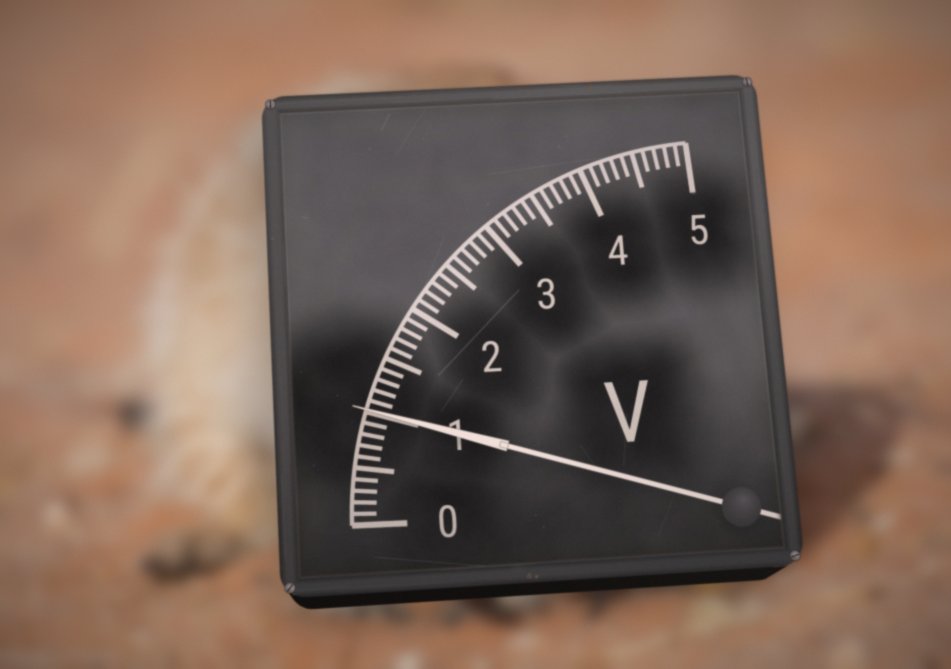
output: 1 V
